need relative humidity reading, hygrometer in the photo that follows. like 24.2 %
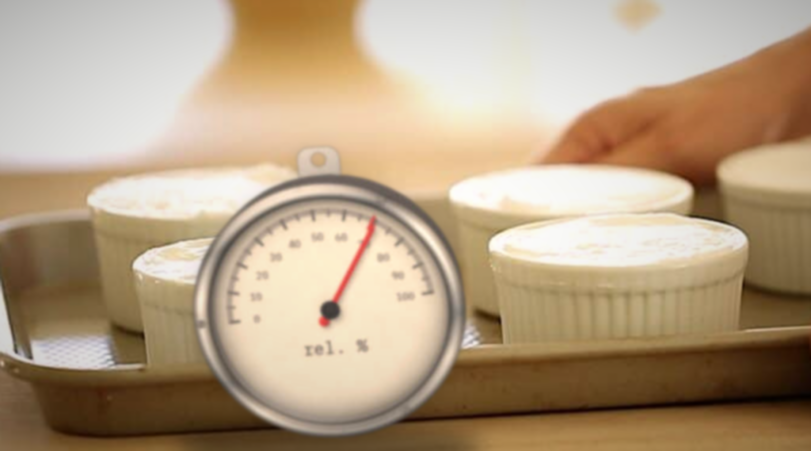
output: 70 %
